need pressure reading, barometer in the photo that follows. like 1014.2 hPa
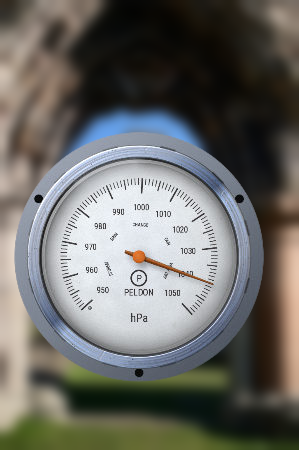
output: 1040 hPa
